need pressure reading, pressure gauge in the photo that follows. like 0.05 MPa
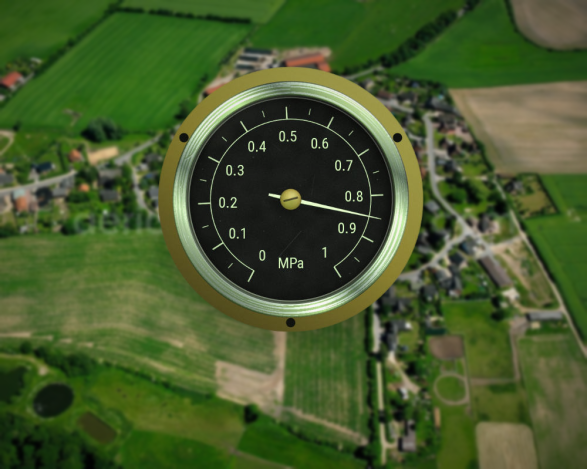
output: 0.85 MPa
